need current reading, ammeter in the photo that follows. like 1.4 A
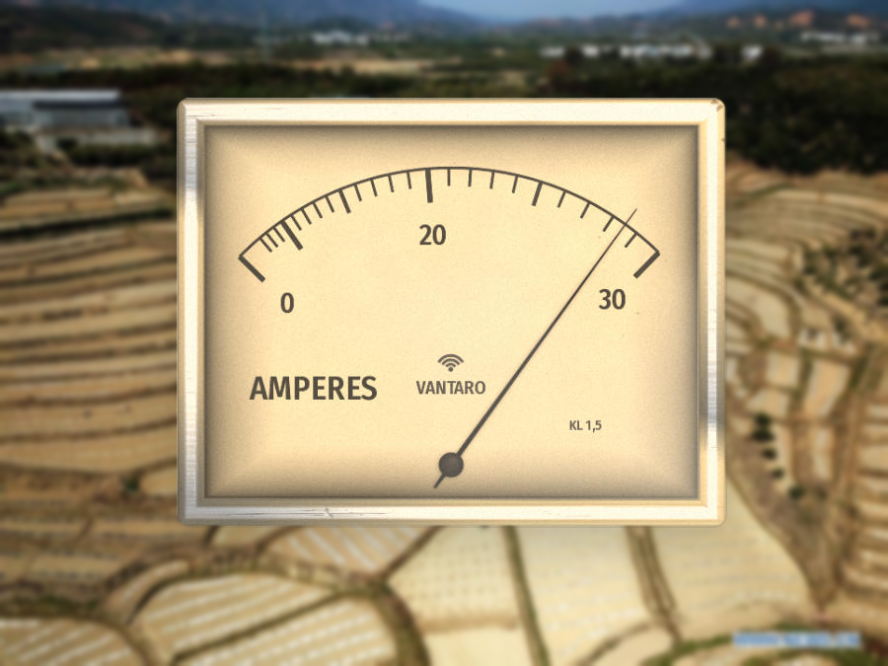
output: 28.5 A
